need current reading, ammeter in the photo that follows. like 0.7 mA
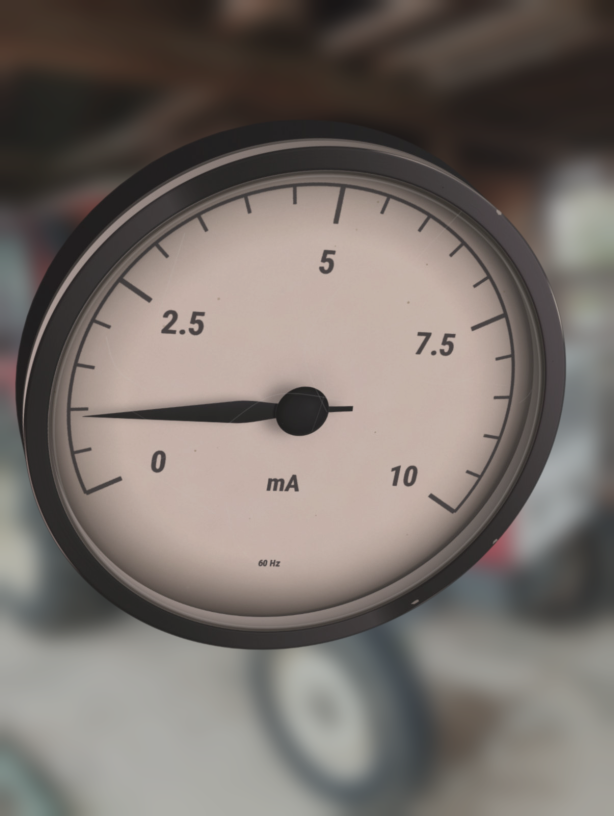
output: 1 mA
